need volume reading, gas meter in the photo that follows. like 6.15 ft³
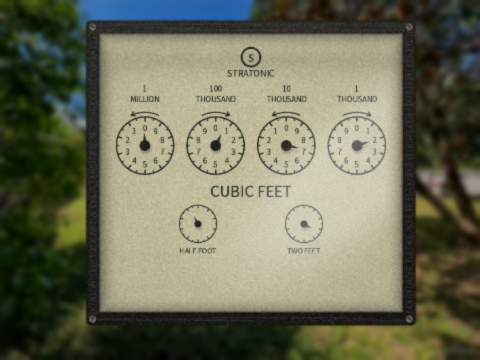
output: 7200 ft³
